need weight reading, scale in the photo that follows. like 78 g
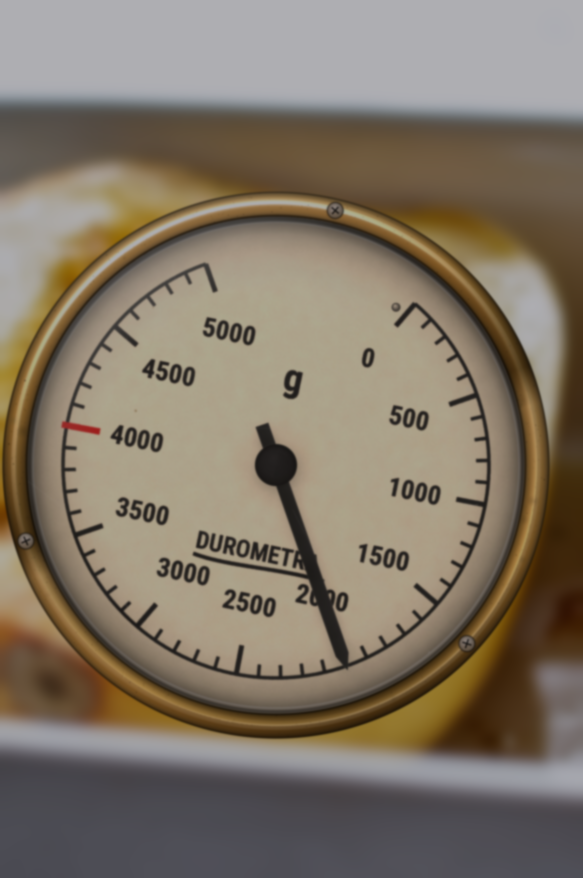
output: 2000 g
